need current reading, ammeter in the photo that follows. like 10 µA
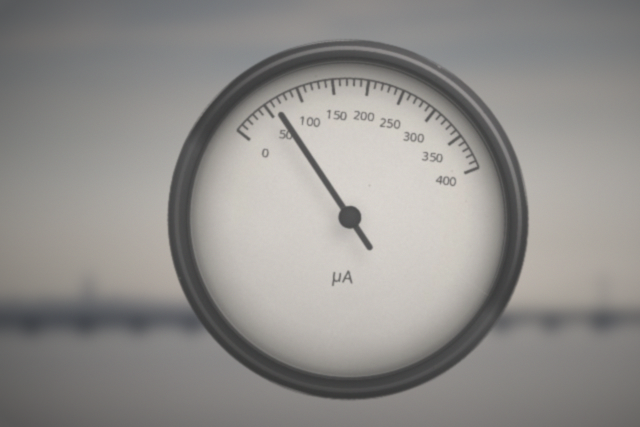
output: 60 µA
